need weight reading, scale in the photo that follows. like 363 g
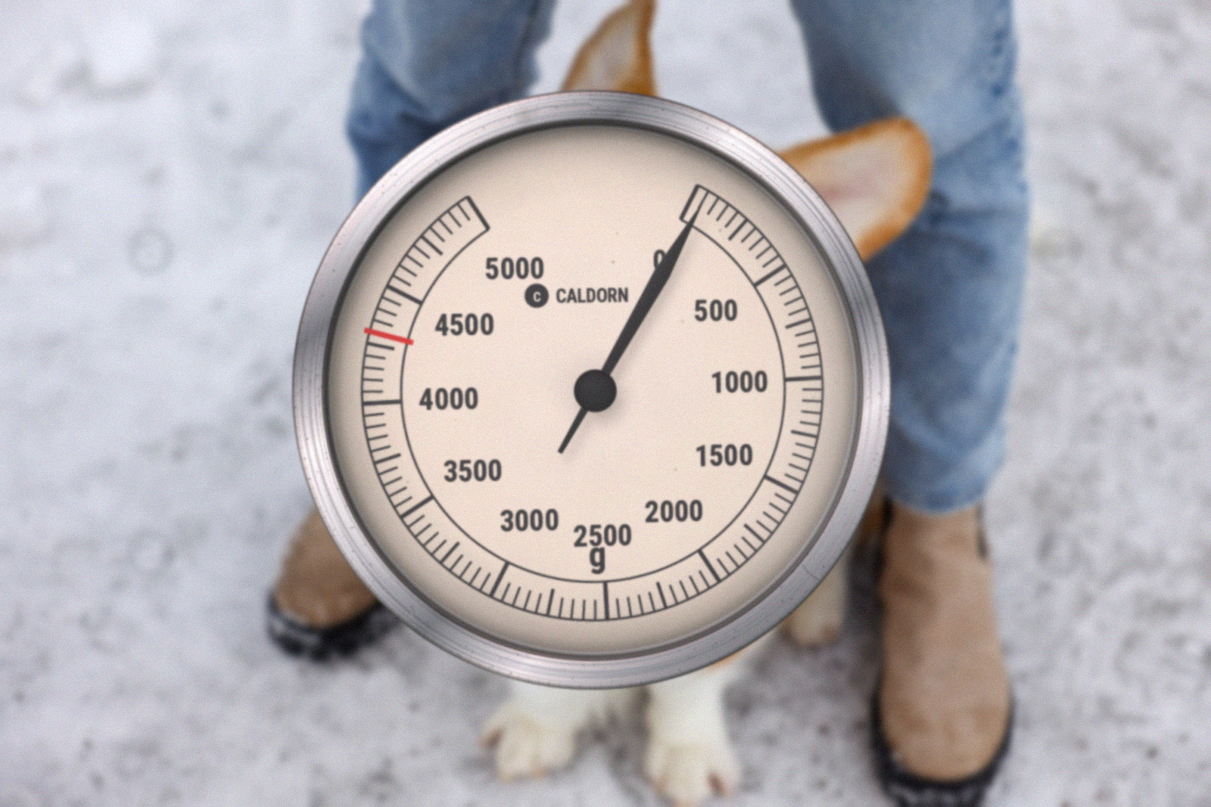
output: 50 g
